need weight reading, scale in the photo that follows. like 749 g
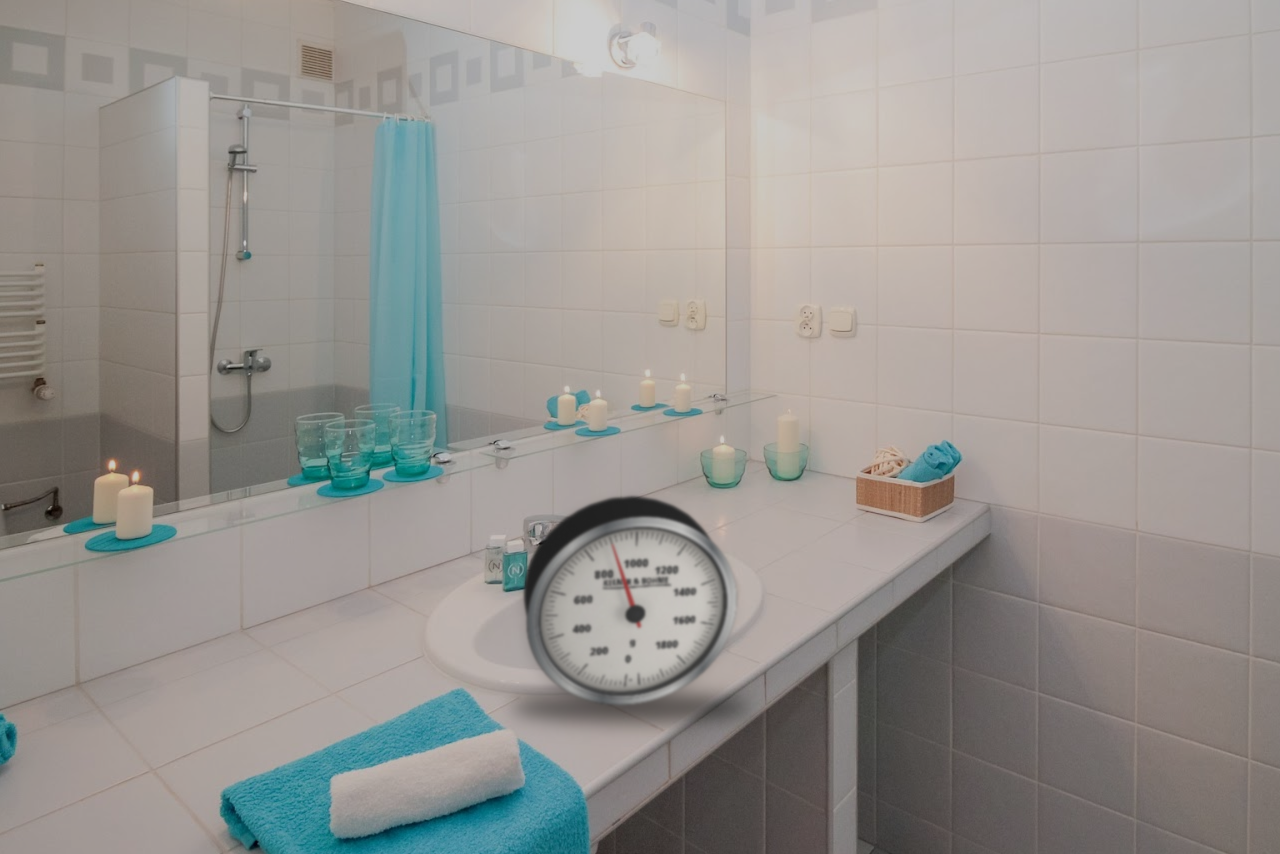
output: 900 g
